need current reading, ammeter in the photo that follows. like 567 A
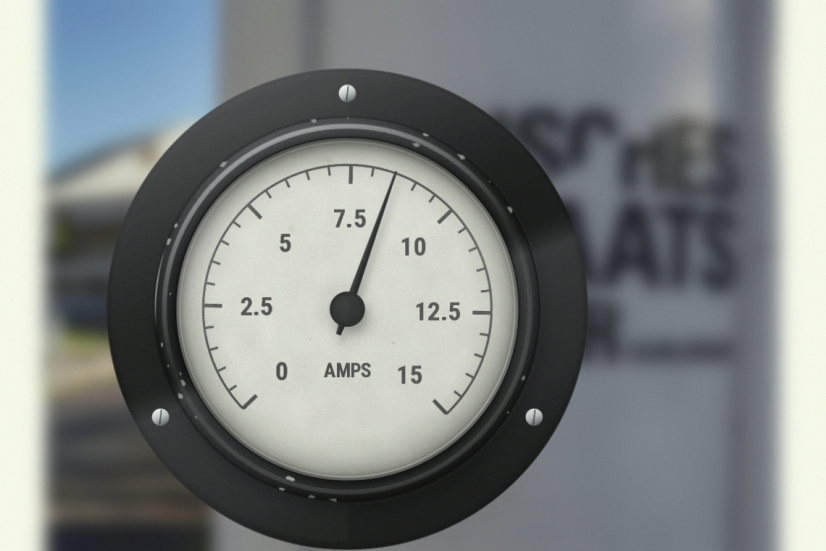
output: 8.5 A
